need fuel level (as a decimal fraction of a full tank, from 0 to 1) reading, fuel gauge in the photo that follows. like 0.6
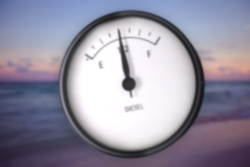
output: 0.5
